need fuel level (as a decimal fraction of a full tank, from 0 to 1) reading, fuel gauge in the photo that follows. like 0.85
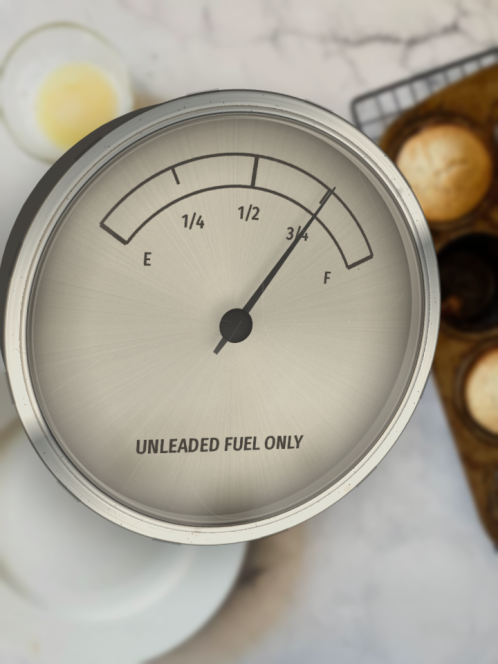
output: 0.75
